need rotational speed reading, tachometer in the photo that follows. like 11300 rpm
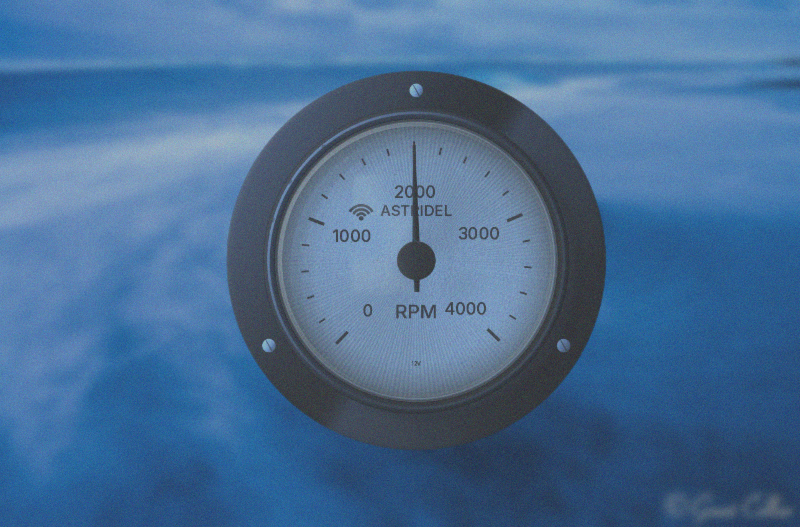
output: 2000 rpm
